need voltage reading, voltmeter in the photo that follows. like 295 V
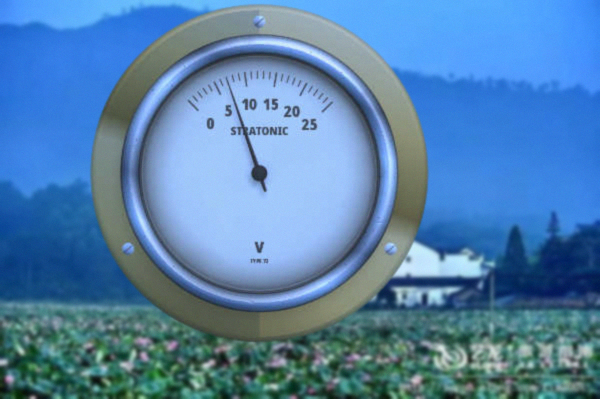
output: 7 V
